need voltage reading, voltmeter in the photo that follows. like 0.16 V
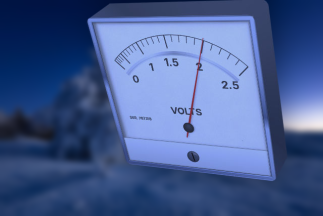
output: 2 V
